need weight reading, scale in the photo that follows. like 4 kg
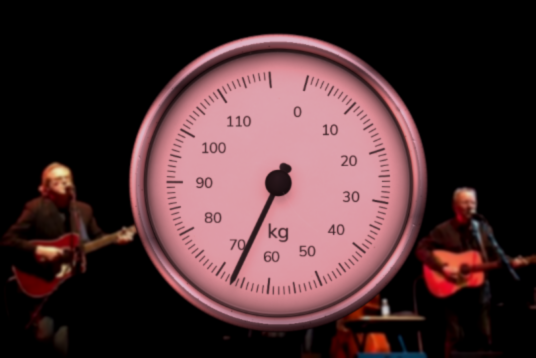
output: 67 kg
